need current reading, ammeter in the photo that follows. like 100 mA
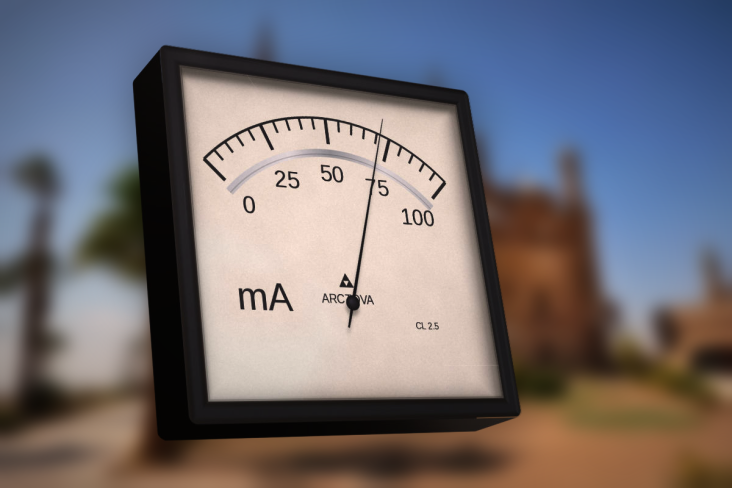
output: 70 mA
